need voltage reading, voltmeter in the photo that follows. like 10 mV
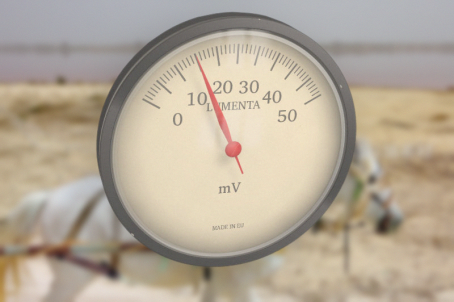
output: 15 mV
